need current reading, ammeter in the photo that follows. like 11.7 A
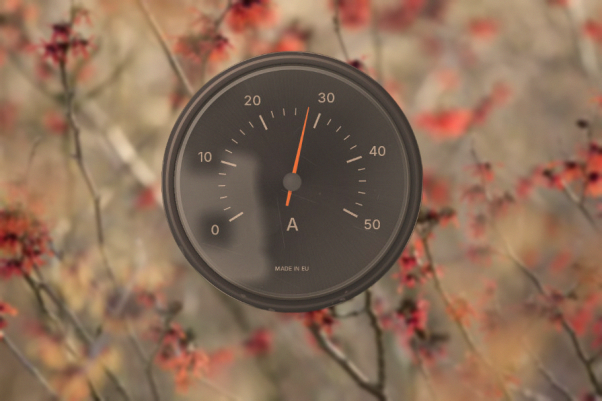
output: 28 A
